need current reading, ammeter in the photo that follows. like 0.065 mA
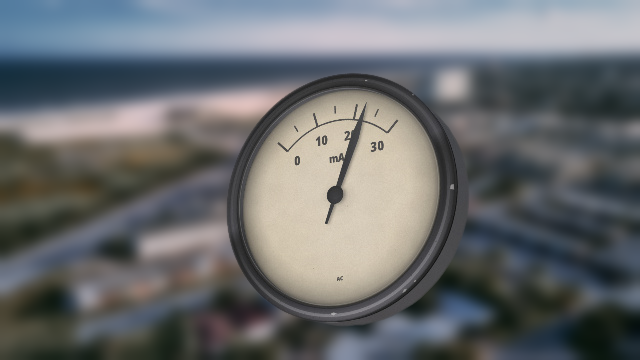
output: 22.5 mA
